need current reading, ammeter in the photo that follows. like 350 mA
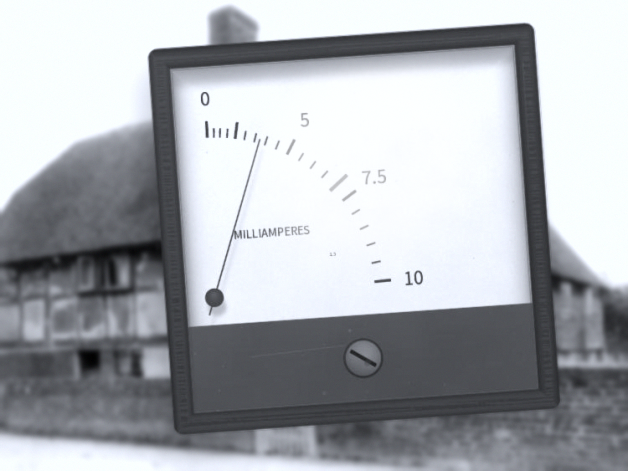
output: 3.75 mA
